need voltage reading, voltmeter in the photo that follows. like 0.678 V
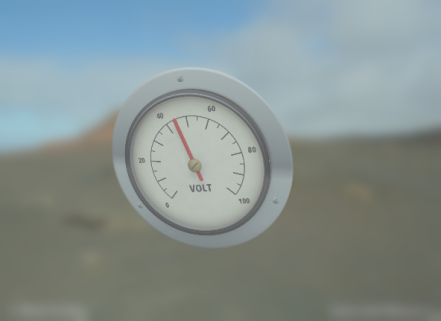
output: 45 V
